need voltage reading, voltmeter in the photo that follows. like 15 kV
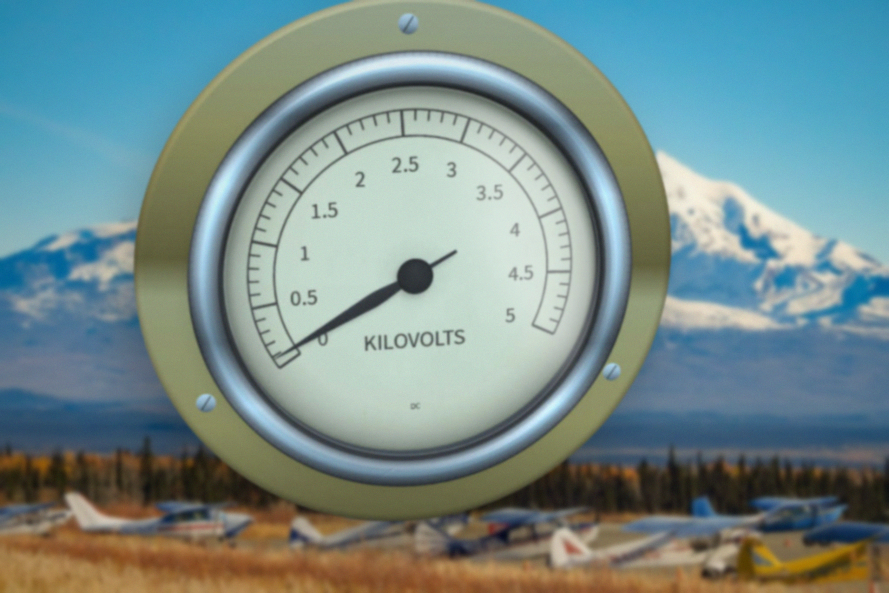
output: 0.1 kV
